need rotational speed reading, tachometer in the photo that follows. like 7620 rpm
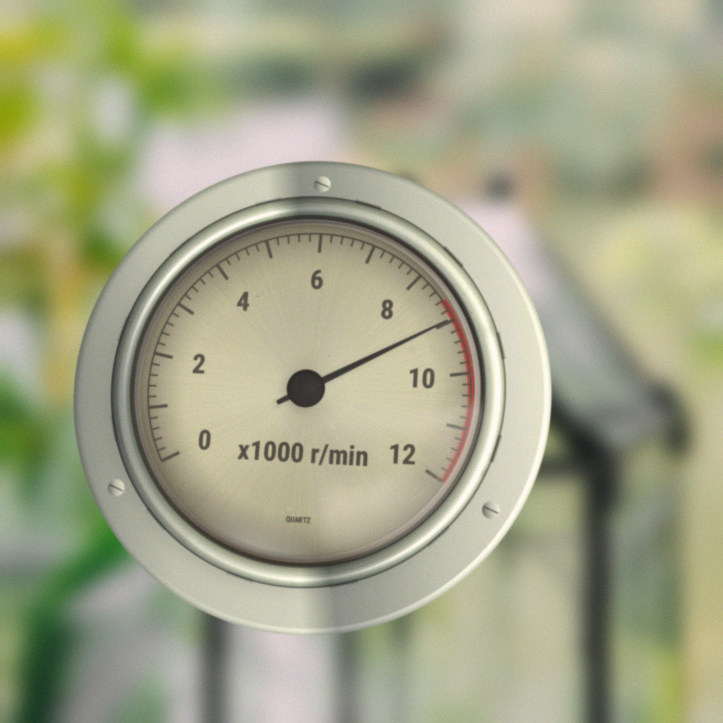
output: 9000 rpm
